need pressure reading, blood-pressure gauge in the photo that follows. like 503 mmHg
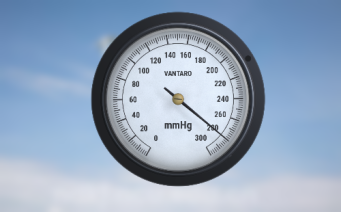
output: 280 mmHg
